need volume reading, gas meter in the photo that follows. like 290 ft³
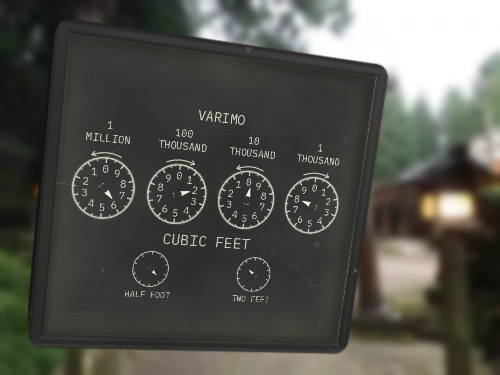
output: 619800 ft³
